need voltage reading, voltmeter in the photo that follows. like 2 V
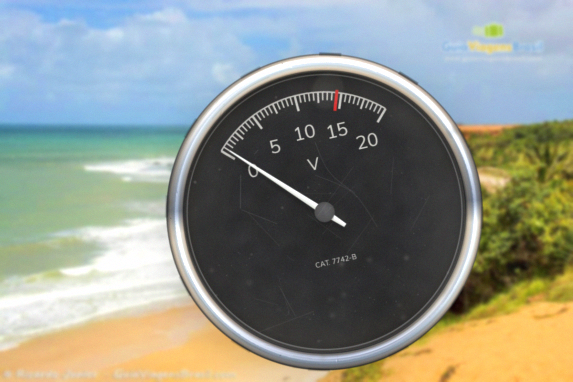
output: 0.5 V
